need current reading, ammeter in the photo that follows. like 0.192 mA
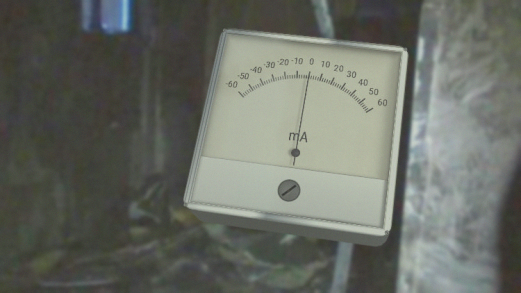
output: 0 mA
